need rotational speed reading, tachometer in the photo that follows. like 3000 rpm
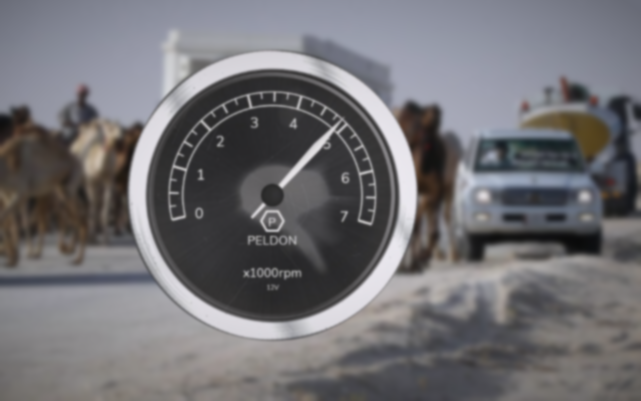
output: 4875 rpm
